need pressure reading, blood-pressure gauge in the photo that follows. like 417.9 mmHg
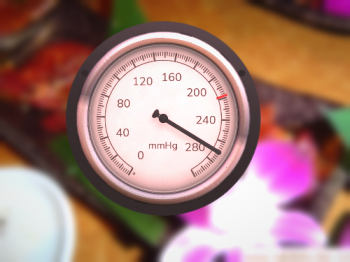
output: 270 mmHg
